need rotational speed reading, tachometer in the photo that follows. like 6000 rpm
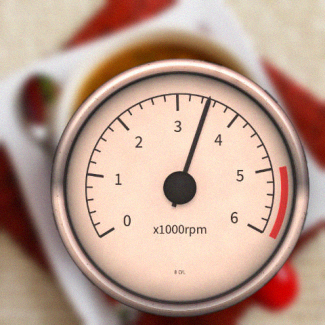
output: 3500 rpm
